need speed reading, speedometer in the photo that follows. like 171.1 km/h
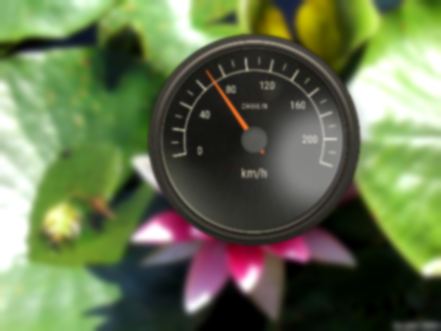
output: 70 km/h
